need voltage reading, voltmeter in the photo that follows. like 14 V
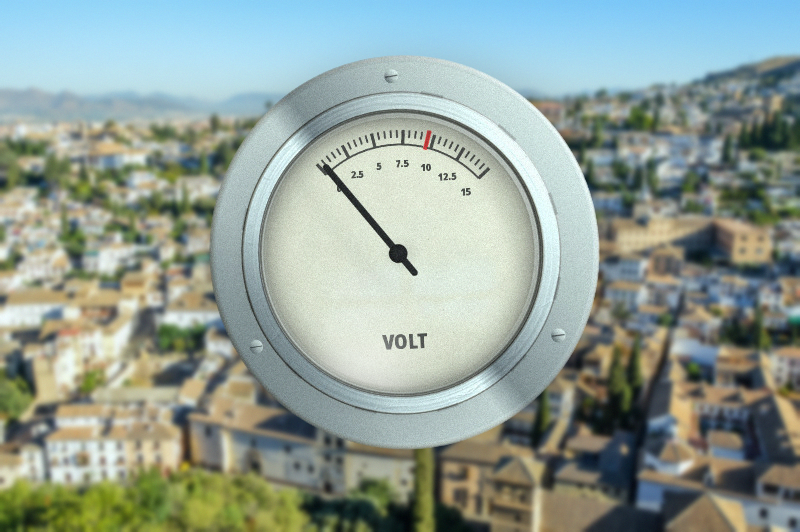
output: 0.5 V
